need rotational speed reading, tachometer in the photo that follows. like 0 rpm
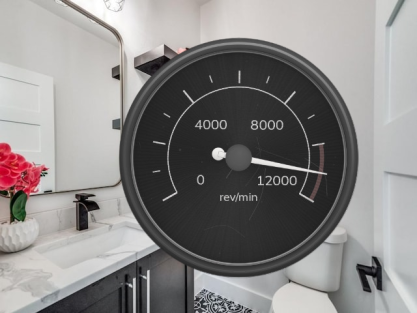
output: 11000 rpm
